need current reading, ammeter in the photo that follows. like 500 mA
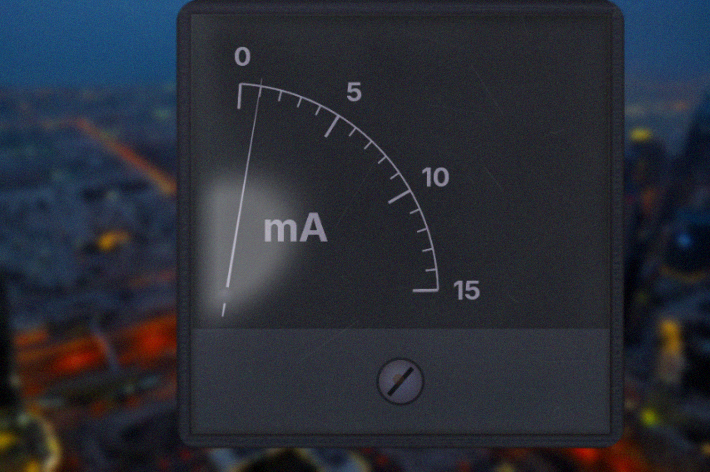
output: 1 mA
